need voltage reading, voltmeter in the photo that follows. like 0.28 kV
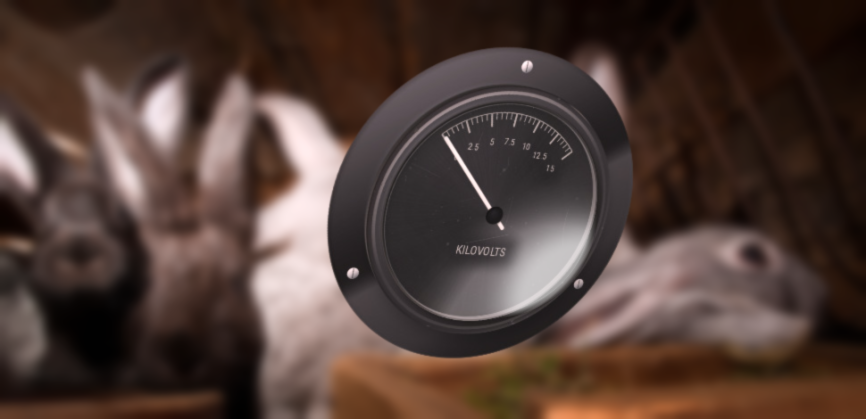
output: 0 kV
